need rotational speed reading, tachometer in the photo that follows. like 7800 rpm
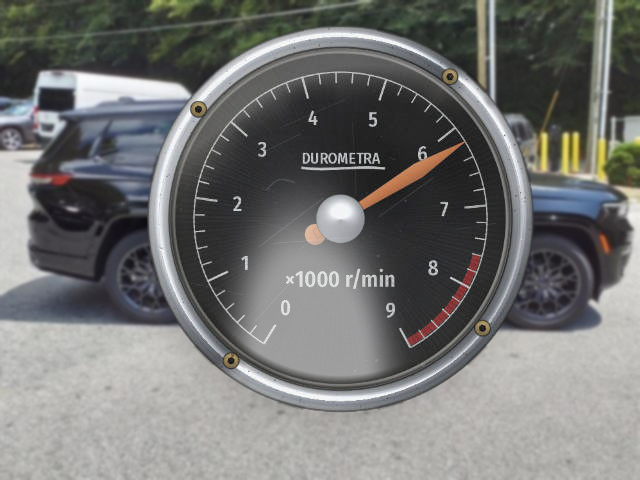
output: 6200 rpm
